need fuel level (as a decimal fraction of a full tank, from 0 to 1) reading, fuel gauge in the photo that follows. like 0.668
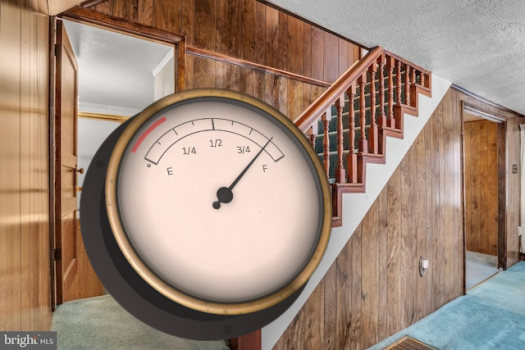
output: 0.875
